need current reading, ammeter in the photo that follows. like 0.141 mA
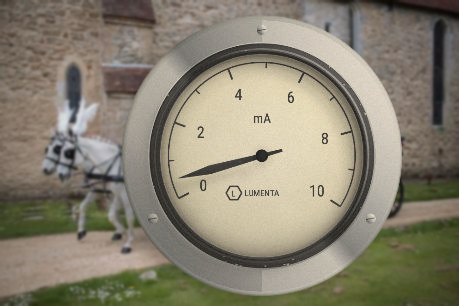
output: 0.5 mA
